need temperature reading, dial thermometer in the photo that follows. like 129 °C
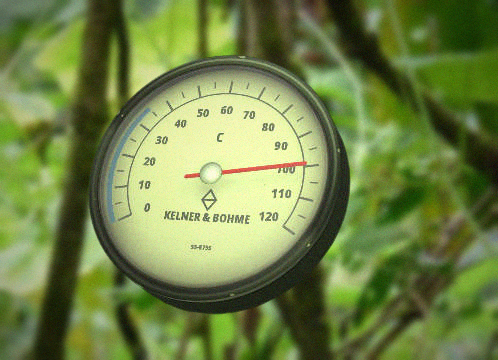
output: 100 °C
